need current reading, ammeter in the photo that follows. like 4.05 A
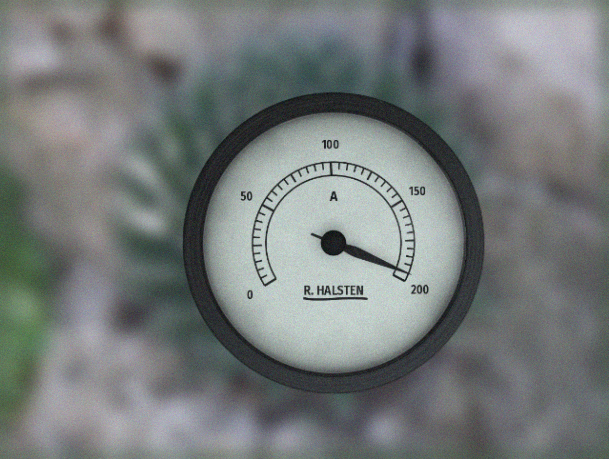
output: 195 A
